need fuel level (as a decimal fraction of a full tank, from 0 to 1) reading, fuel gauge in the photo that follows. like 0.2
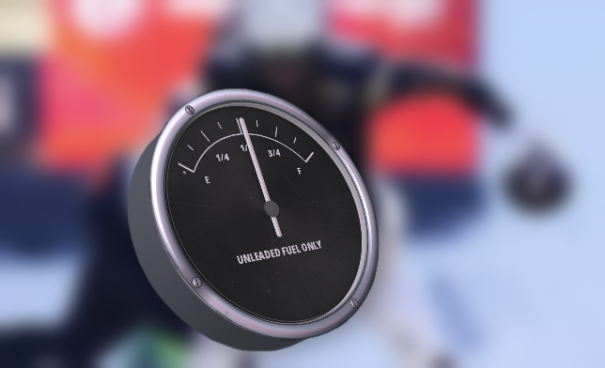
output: 0.5
